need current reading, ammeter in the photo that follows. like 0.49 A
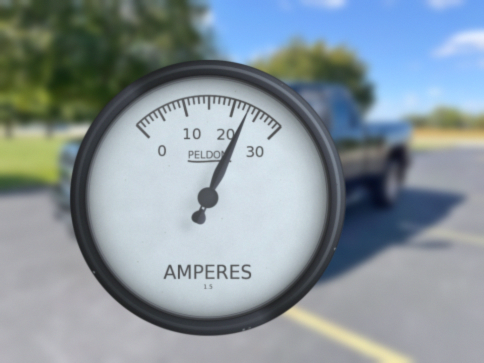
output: 23 A
